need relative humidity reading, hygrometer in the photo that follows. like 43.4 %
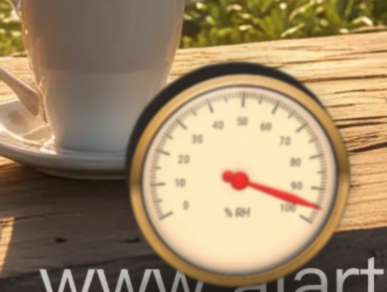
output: 95 %
